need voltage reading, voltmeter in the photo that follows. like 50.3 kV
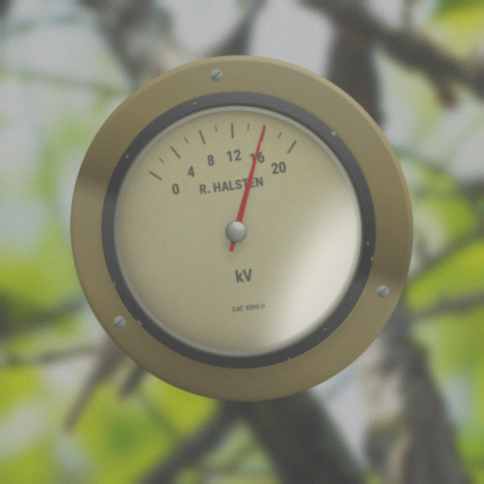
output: 16 kV
